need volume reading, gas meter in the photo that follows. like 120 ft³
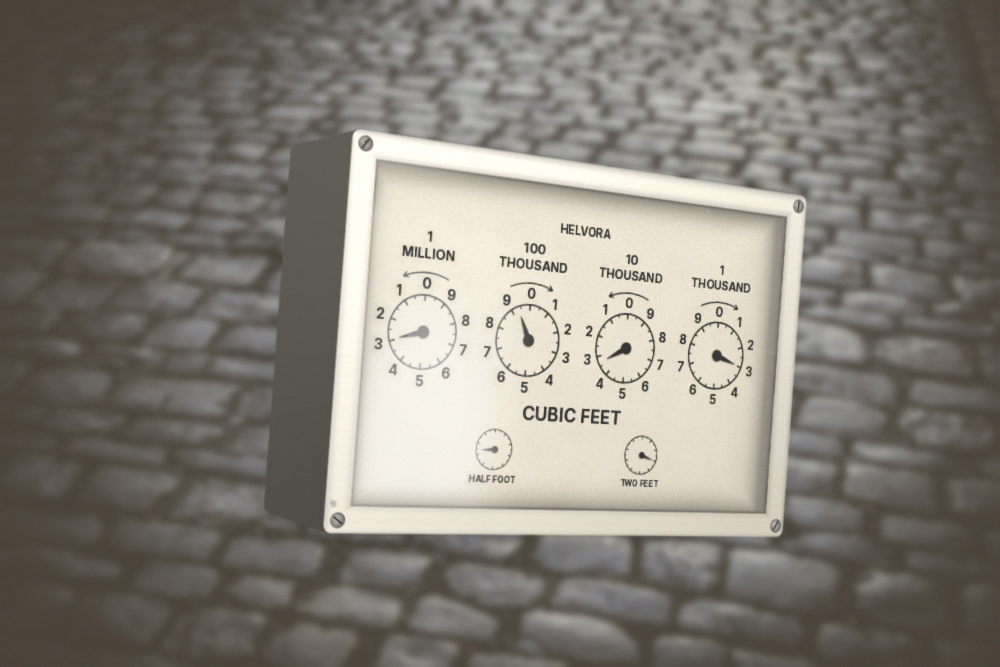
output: 293300 ft³
